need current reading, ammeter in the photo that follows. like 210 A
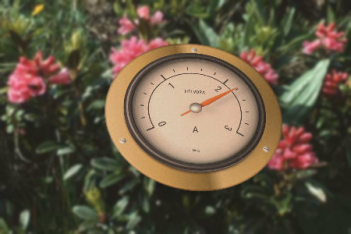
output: 2.2 A
